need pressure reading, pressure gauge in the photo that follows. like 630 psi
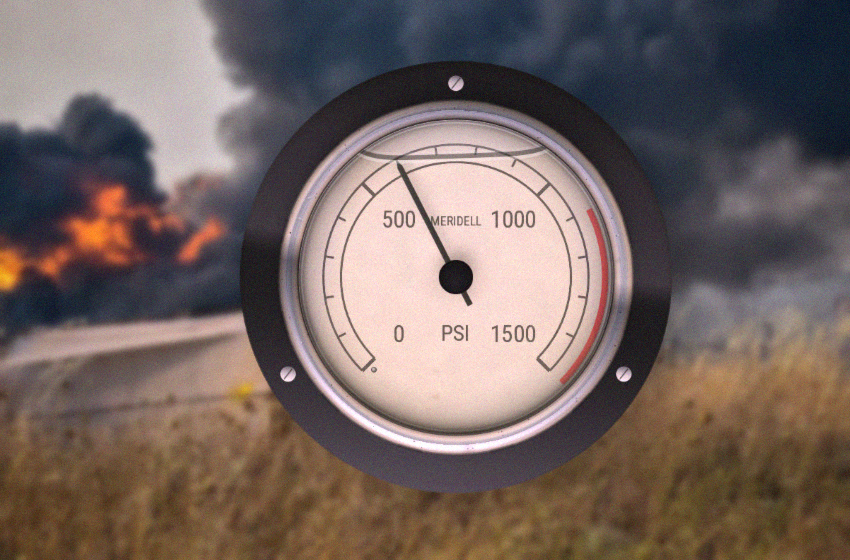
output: 600 psi
